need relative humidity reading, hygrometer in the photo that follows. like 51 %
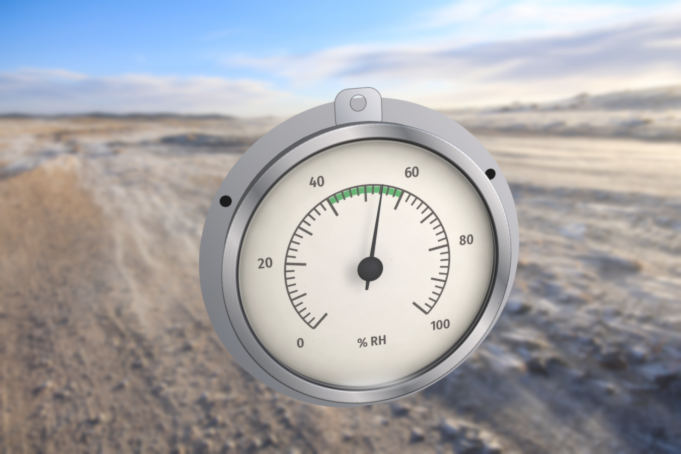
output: 54 %
